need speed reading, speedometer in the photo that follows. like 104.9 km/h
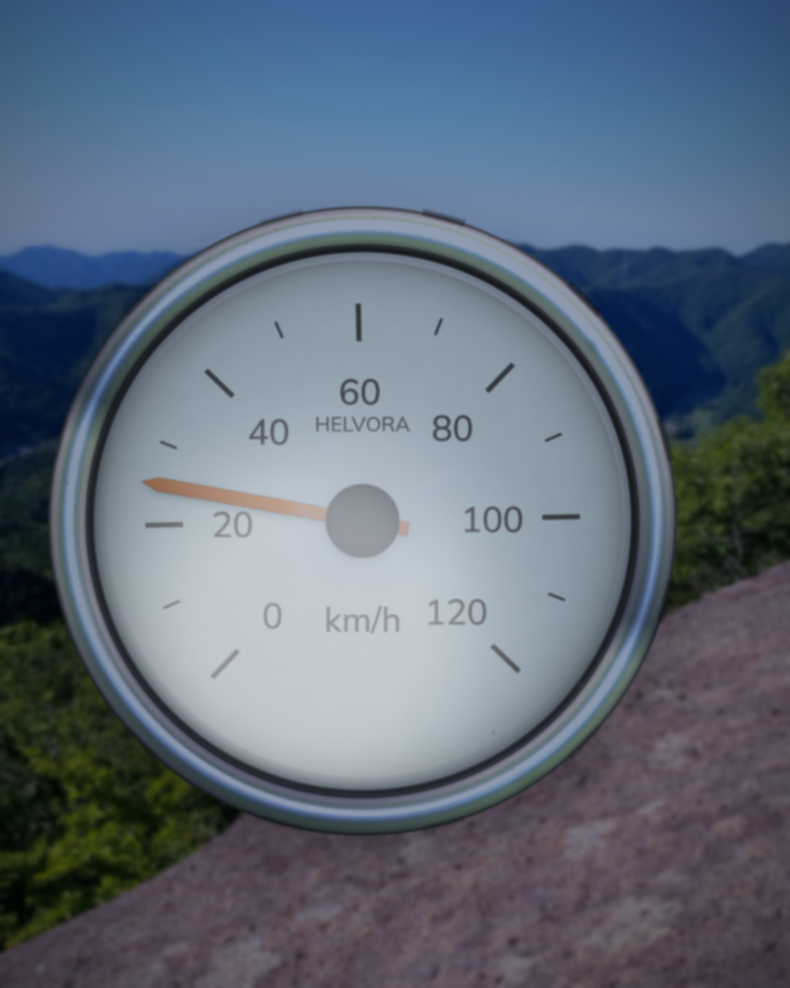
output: 25 km/h
